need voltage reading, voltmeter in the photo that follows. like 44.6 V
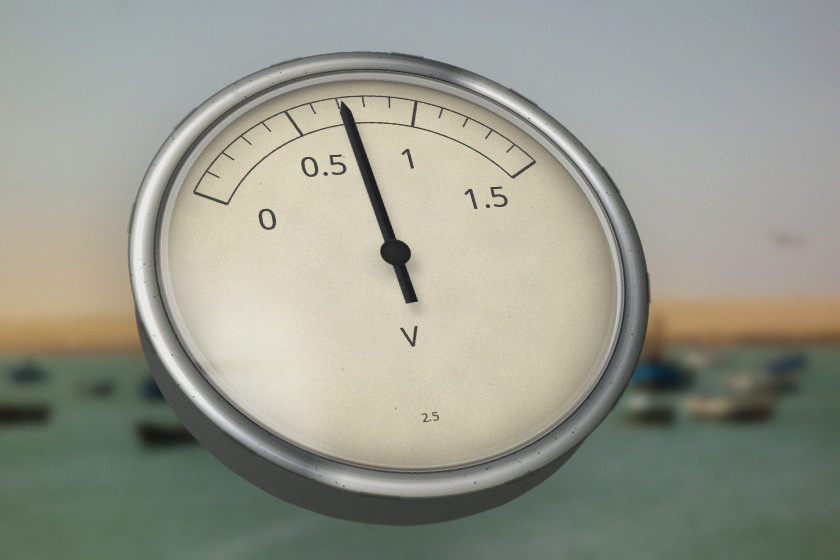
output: 0.7 V
